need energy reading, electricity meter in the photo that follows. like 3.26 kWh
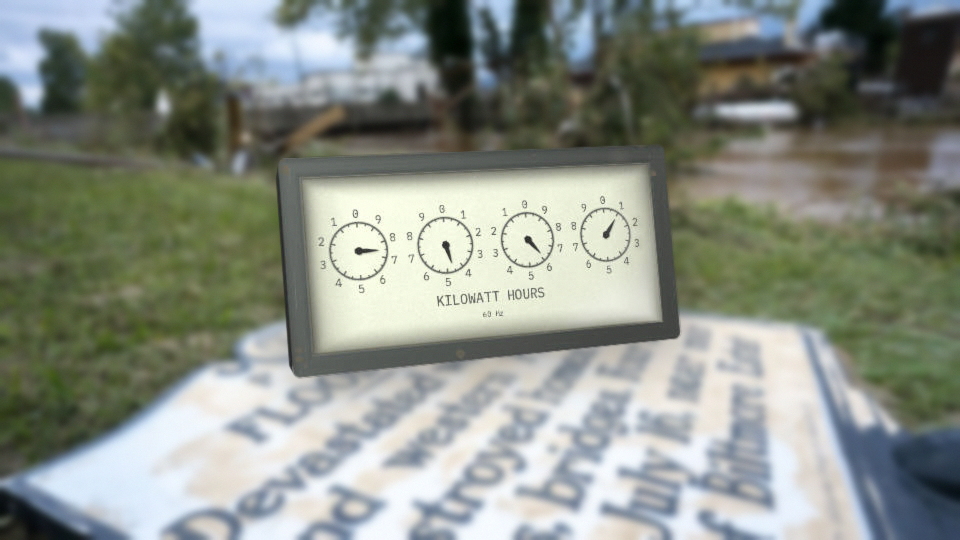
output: 7461 kWh
